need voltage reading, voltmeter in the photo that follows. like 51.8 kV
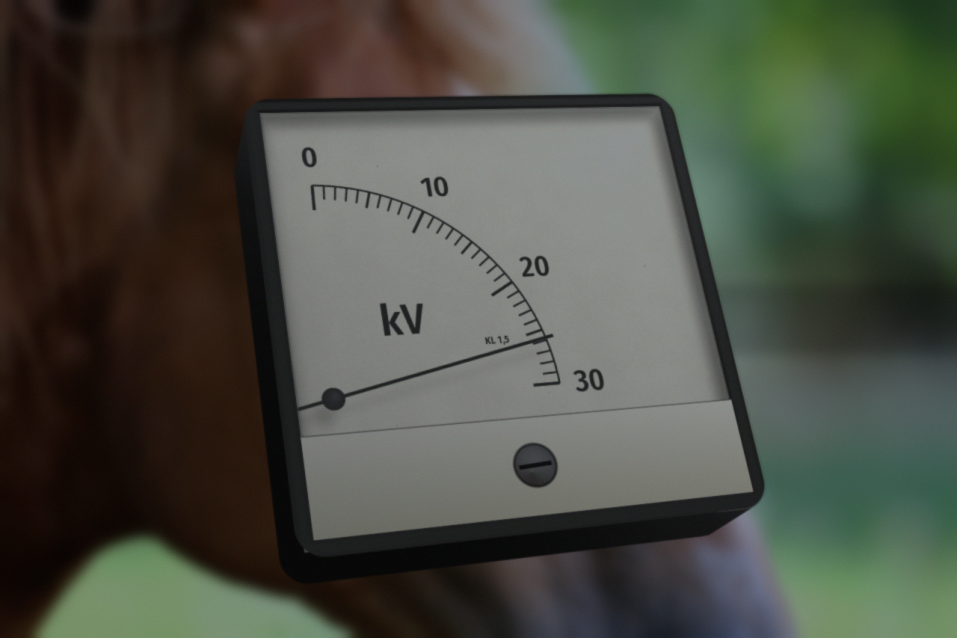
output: 26 kV
